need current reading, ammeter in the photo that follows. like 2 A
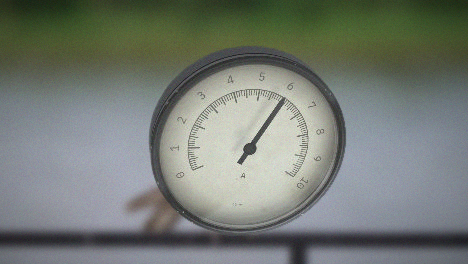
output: 6 A
